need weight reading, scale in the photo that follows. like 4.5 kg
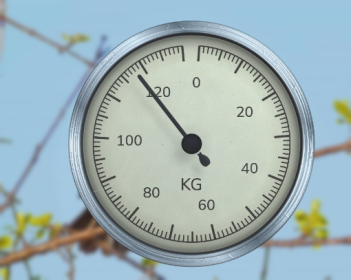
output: 118 kg
